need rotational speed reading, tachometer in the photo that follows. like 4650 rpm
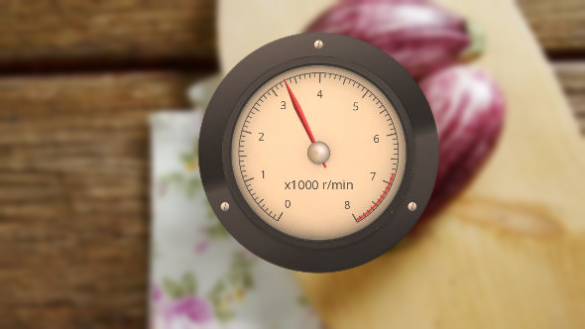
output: 3300 rpm
